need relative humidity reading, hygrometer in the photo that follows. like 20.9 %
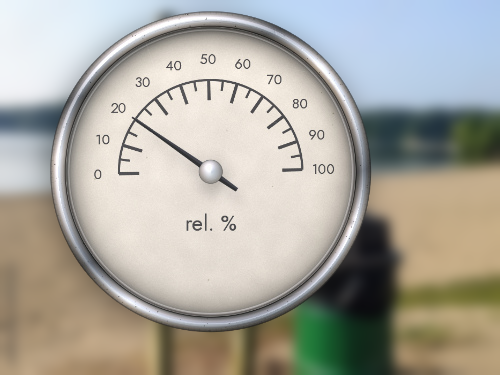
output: 20 %
